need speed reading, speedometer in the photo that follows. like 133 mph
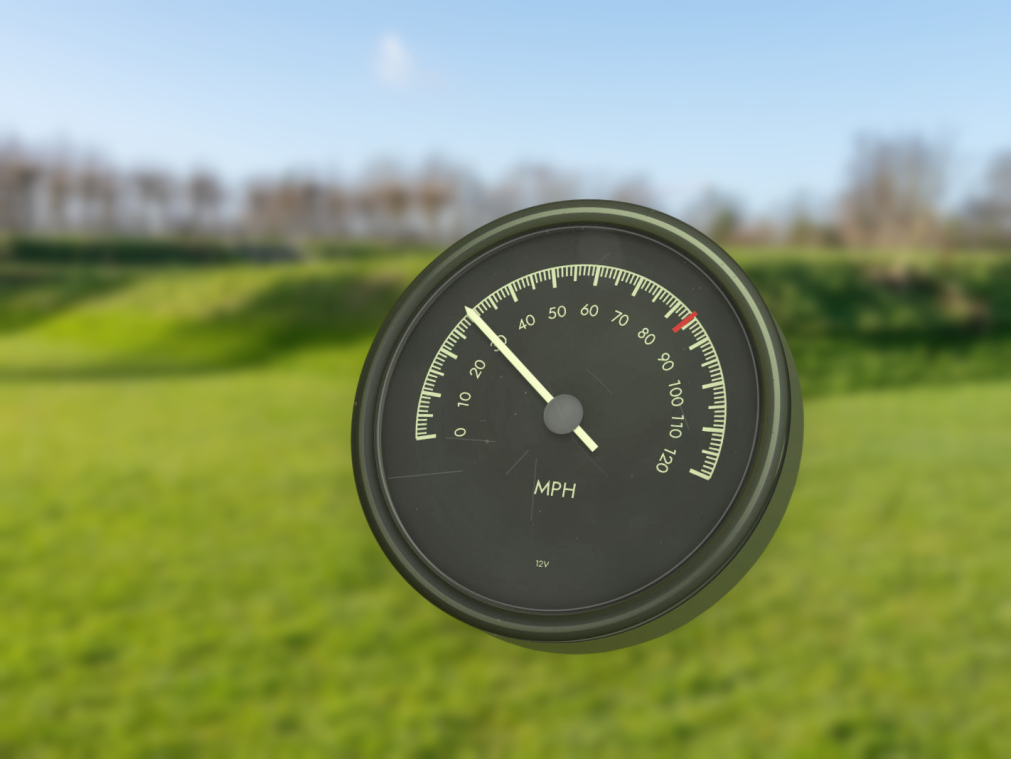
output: 30 mph
